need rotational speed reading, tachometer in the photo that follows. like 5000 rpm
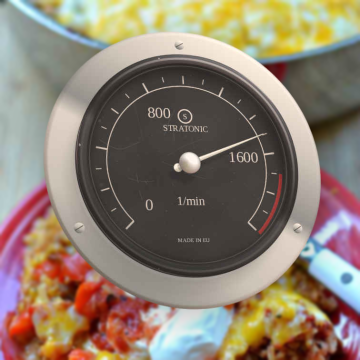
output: 1500 rpm
